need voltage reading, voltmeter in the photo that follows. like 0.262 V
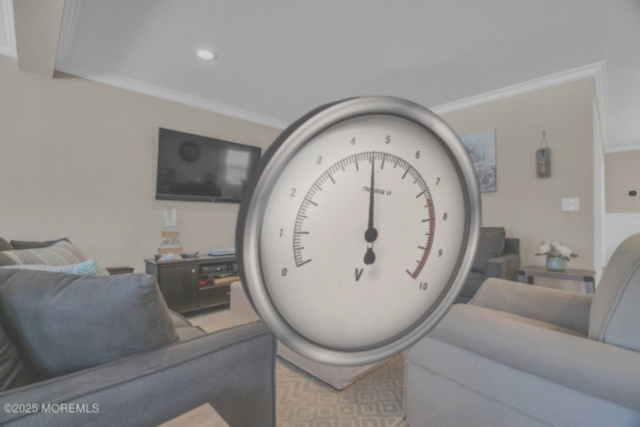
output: 4.5 V
